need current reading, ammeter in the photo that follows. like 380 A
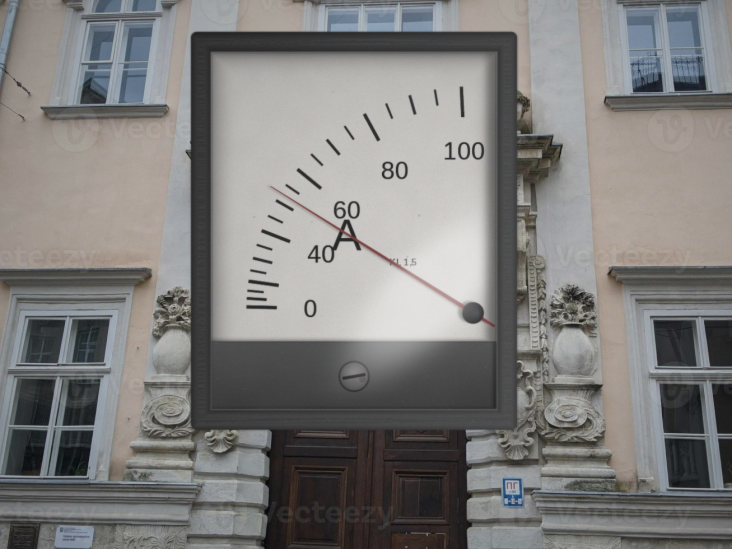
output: 52.5 A
